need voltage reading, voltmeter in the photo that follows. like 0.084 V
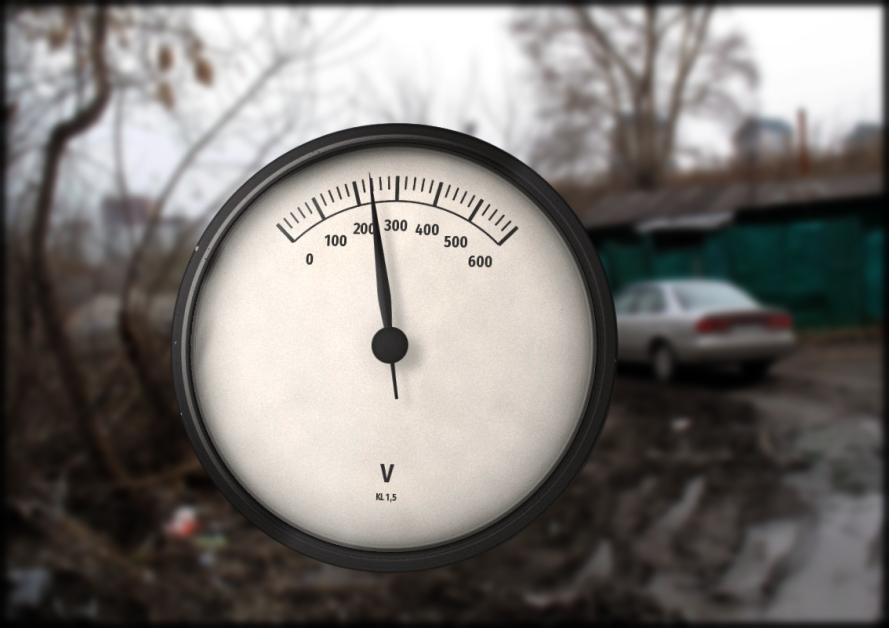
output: 240 V
